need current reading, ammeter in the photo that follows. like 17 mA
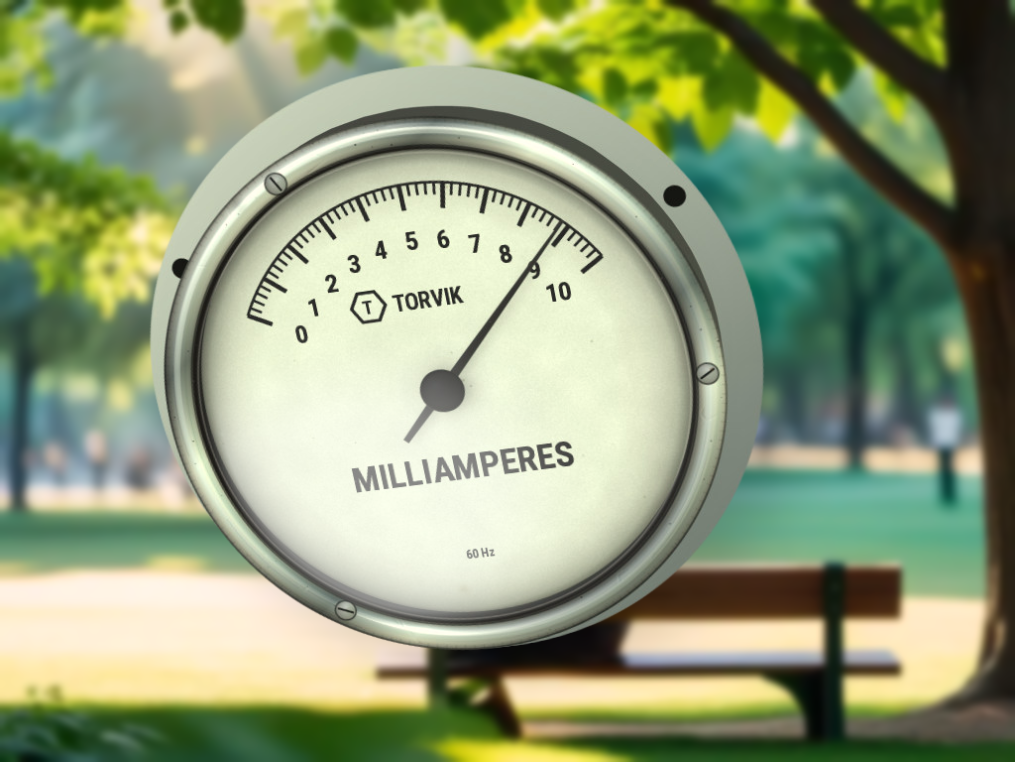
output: 8.8 mA
